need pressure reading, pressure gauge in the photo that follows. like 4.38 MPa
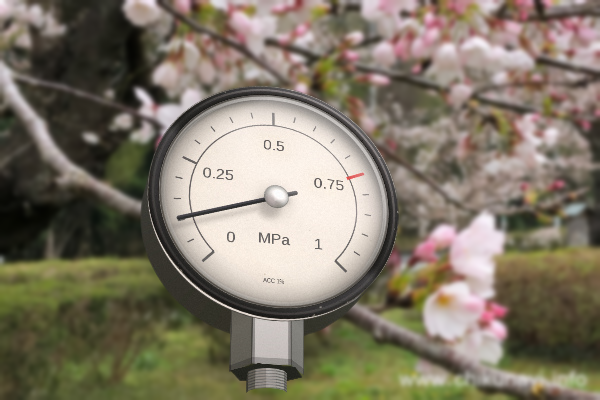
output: 0.1 MPa
